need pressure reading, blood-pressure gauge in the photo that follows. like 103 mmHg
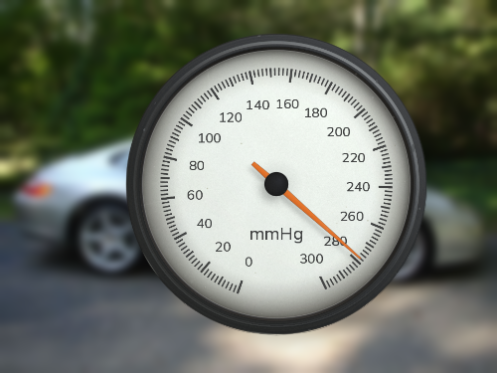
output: 278 mmHg
